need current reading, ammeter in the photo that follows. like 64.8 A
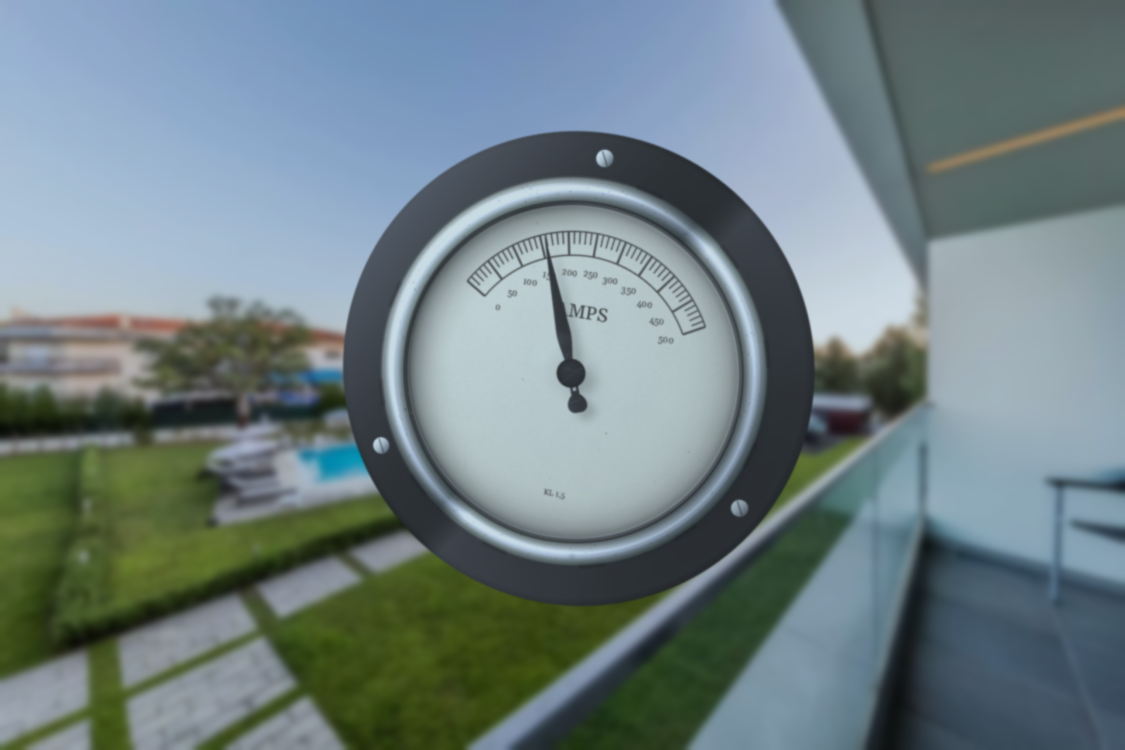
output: 160 A
